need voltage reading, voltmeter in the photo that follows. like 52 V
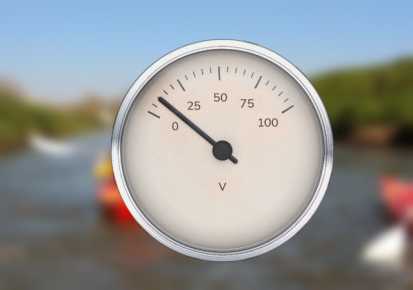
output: 10 V
